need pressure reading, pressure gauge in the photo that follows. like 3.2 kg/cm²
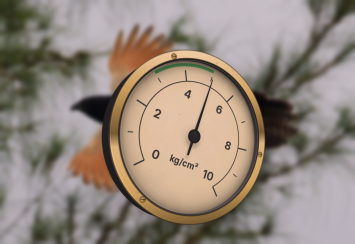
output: 5 kg/cm²
